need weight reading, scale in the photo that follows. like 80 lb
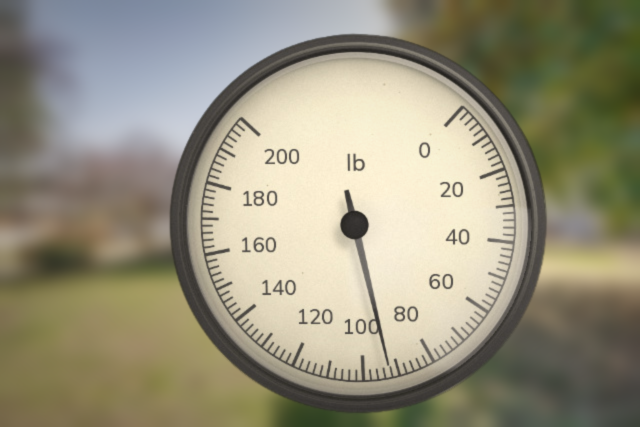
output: 92 lb
